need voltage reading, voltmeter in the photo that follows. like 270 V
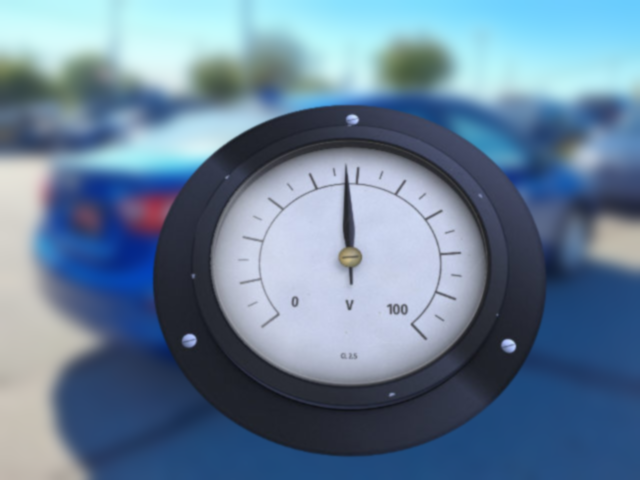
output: 47.5 V
